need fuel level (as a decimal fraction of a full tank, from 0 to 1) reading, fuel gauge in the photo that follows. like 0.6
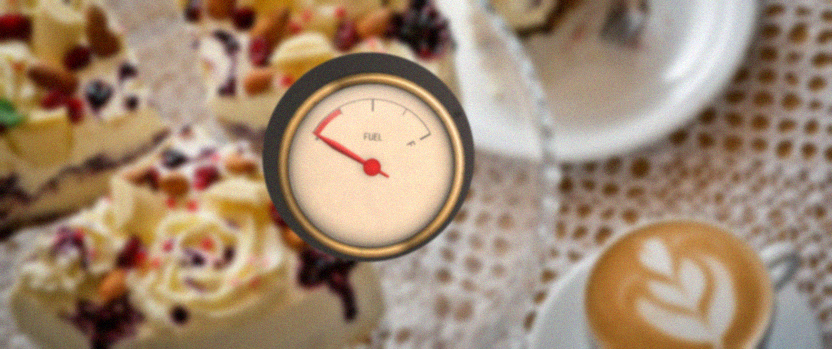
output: 0
